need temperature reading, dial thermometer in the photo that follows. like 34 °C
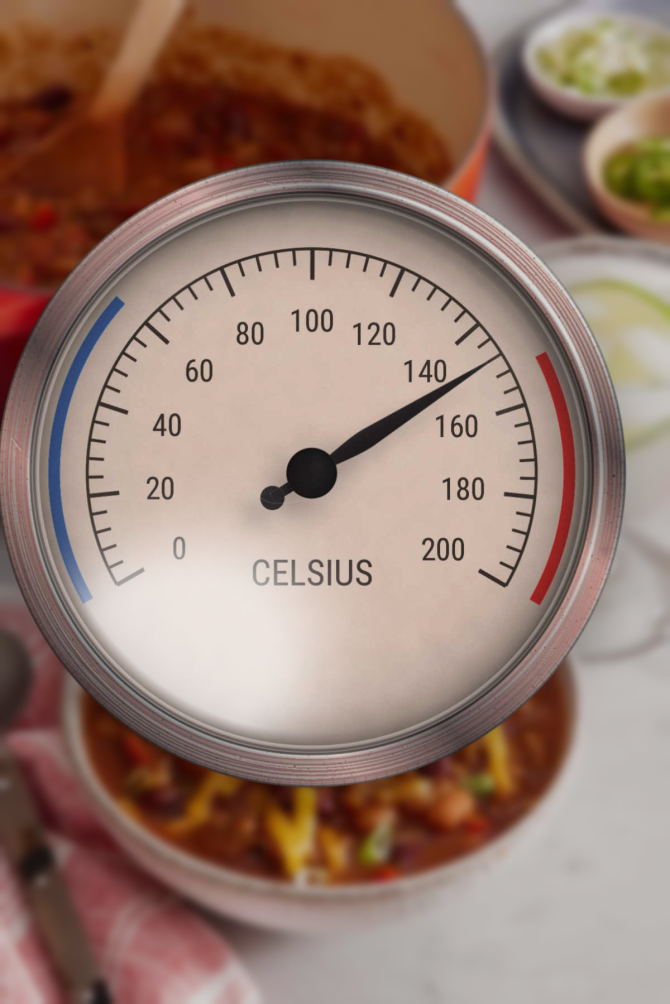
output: 148 °C
